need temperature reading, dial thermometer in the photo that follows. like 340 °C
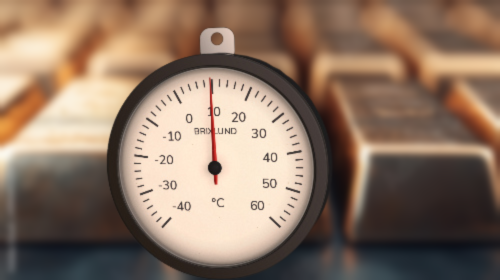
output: 10 °C
